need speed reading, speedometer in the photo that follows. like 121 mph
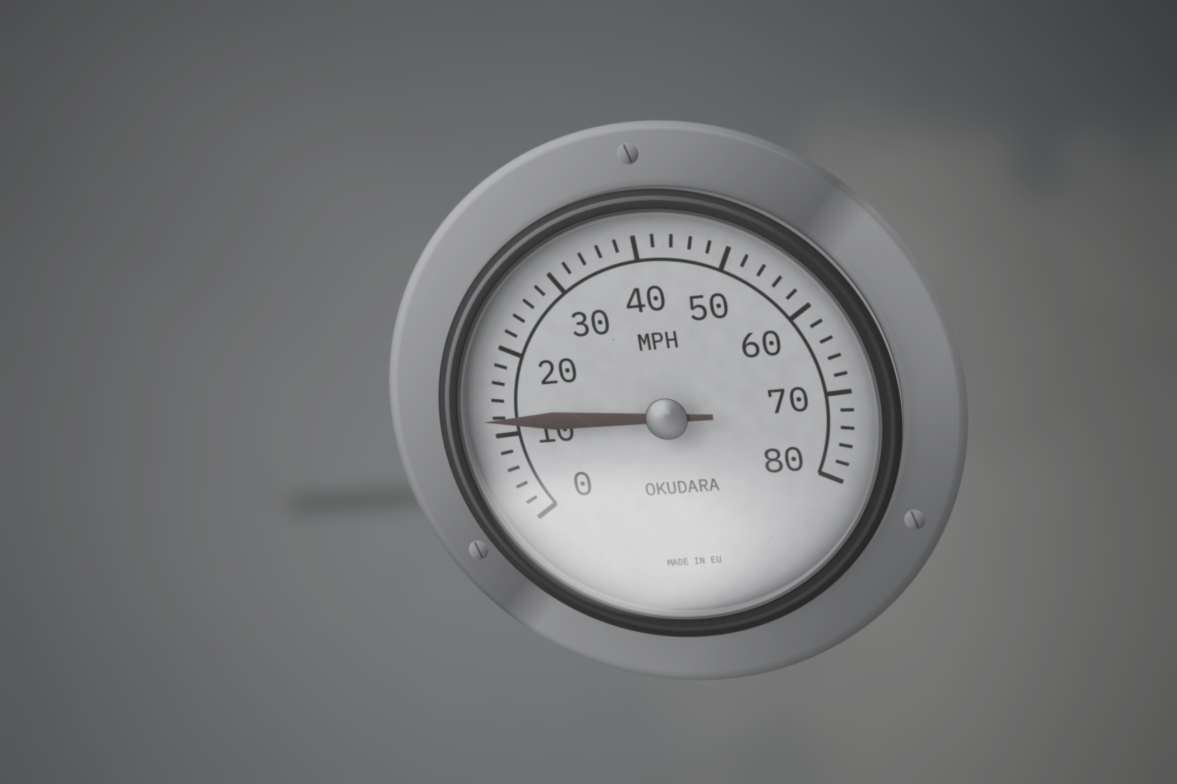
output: 12 mph
